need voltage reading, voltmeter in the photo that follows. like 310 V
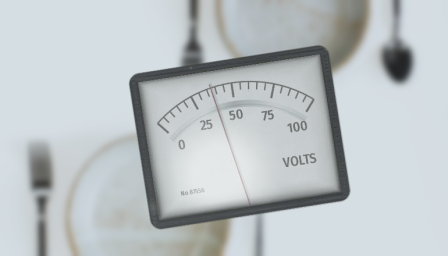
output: 37.5 V
